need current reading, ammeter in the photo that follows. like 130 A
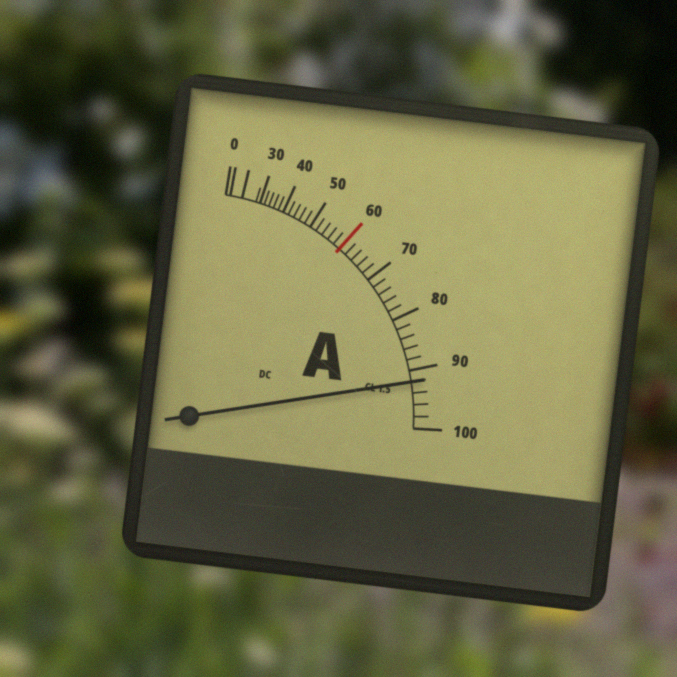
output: 92 A
